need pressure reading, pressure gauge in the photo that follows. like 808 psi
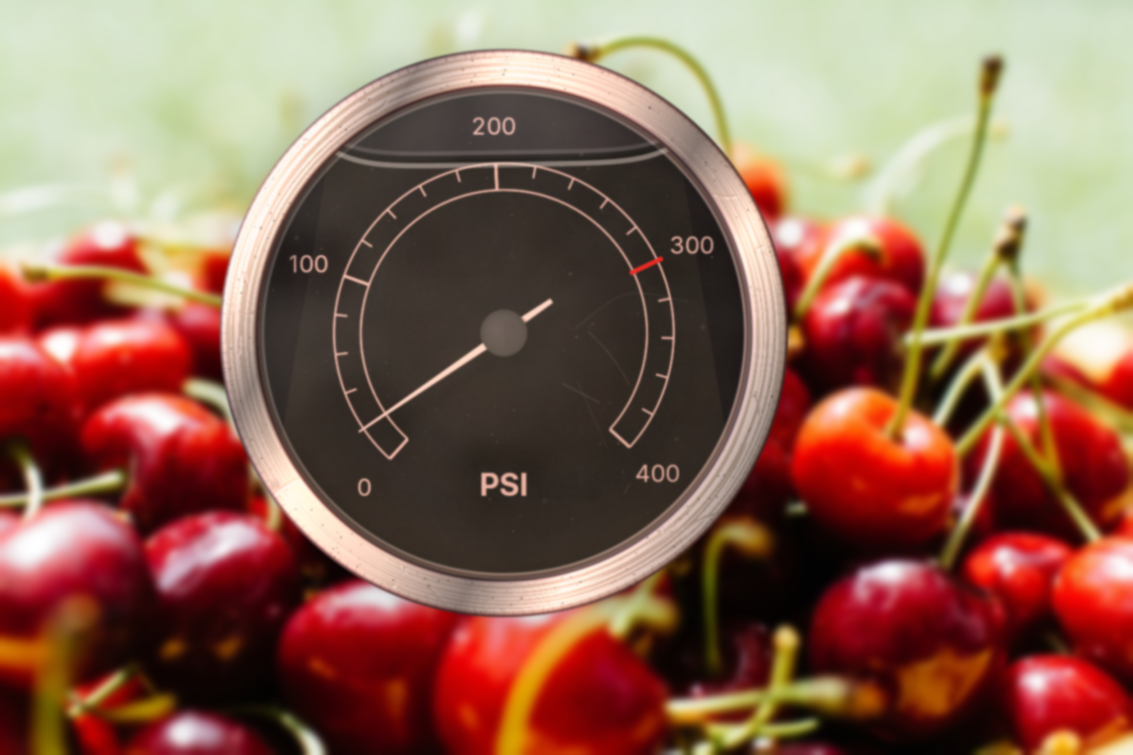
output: 20 psi
